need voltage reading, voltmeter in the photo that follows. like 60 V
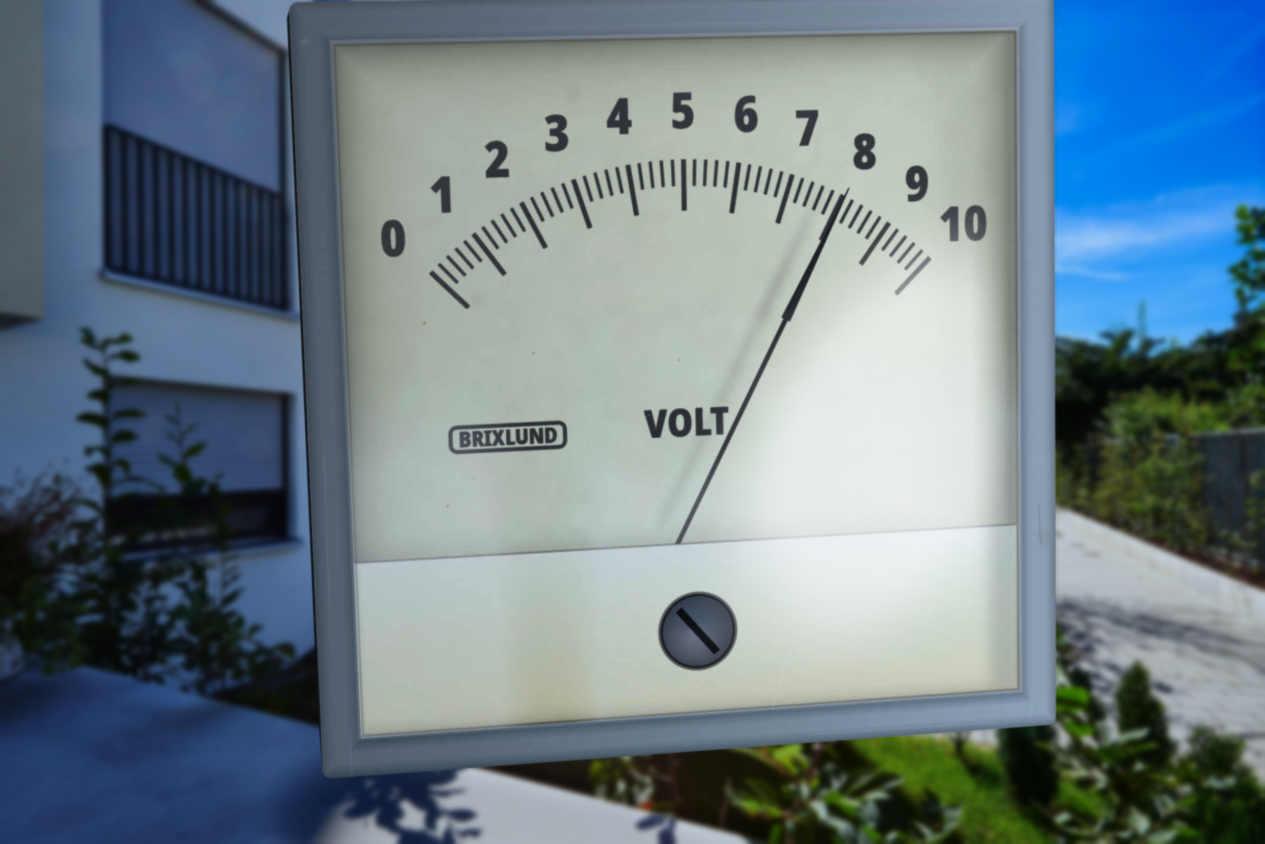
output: 8 V
